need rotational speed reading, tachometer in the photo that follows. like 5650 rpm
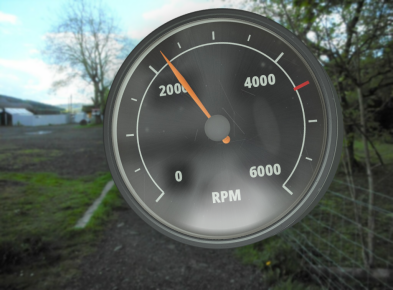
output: 2250 rpm
